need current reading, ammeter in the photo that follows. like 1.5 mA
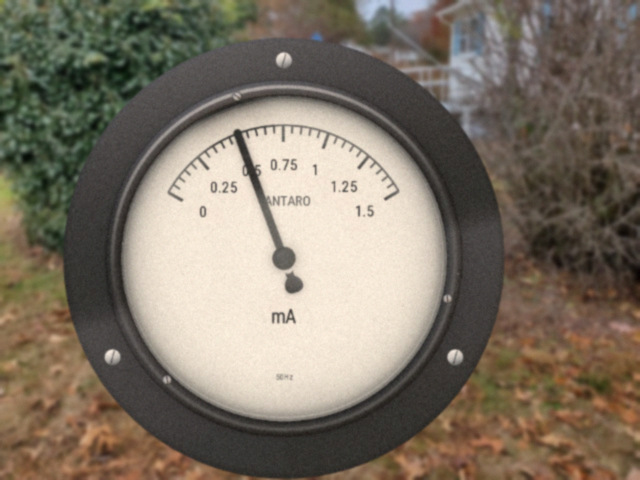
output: 0.5 mA
